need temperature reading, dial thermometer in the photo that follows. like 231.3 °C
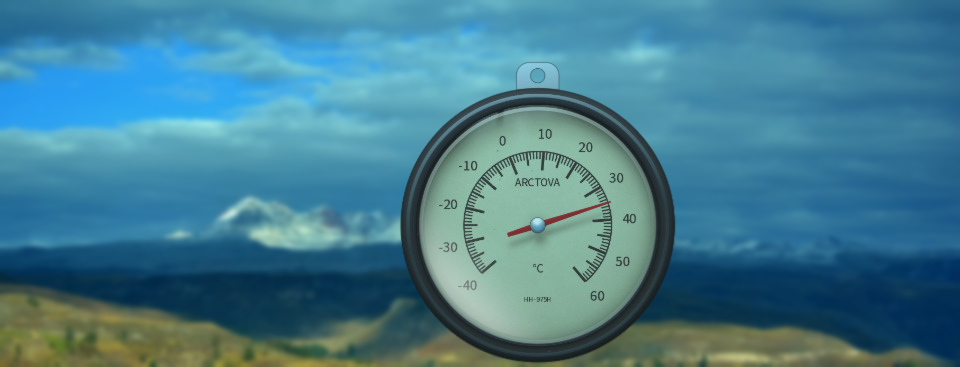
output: 35 °C
